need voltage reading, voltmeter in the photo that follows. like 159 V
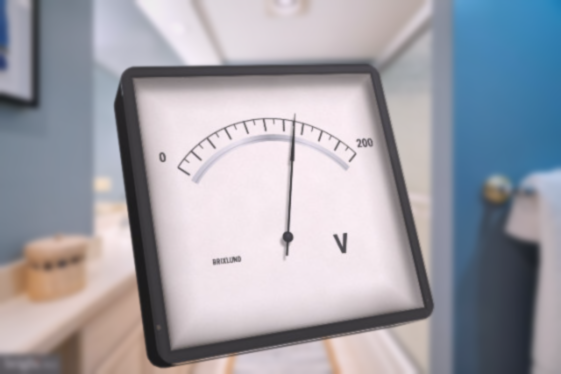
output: 130 V
